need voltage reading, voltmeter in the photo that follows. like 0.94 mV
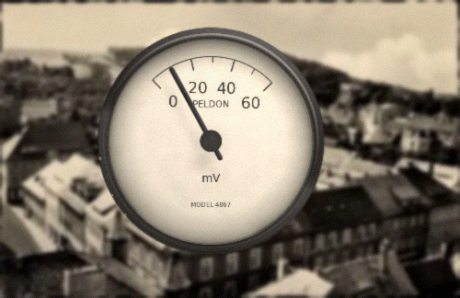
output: 10 mV
